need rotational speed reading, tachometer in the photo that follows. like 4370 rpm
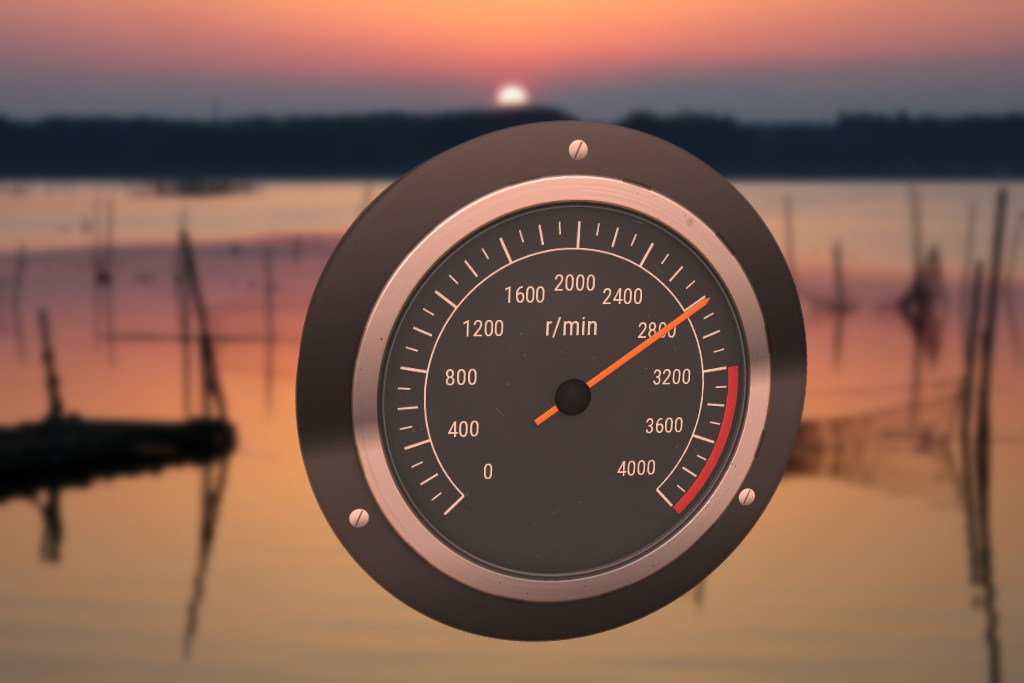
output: 2800 rpm
